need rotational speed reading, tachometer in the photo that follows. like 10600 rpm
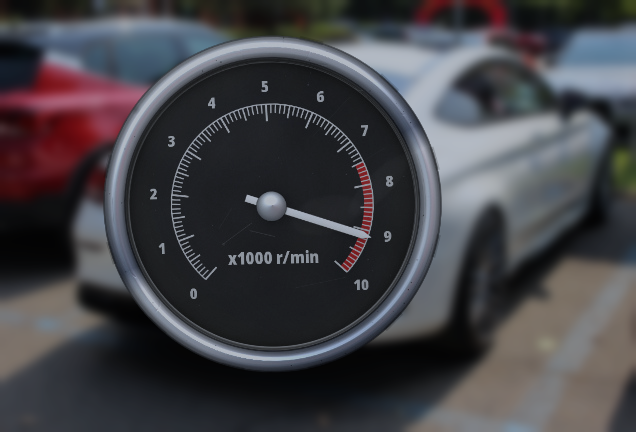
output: 9100 rpm
